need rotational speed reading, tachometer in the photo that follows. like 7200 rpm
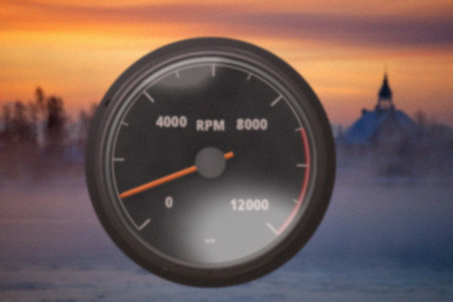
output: 1000 rpm
